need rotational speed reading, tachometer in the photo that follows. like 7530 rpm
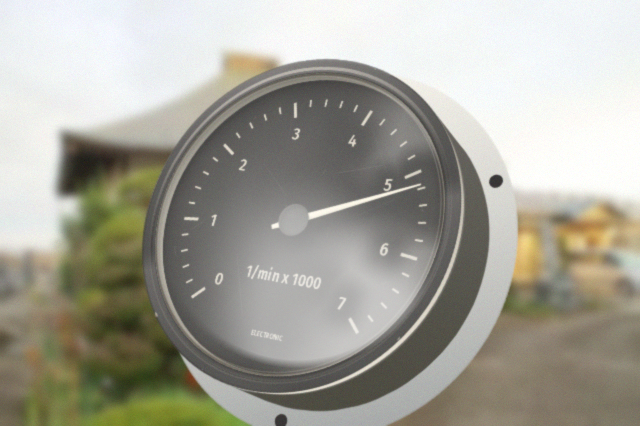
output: 5200 rpm
